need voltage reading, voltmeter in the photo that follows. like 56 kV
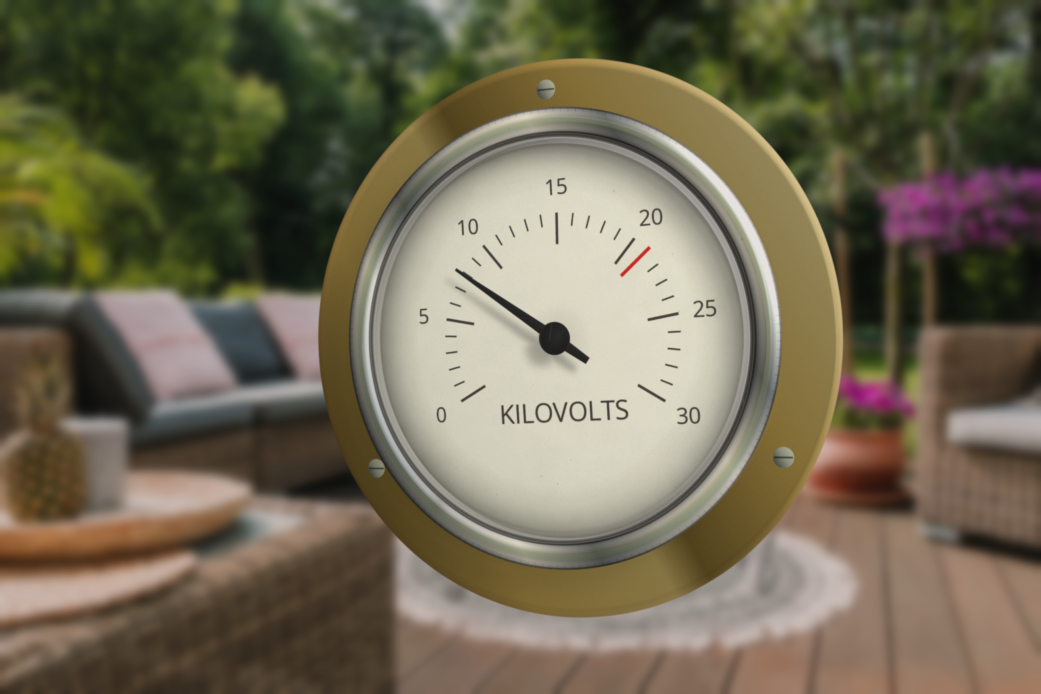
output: 8 kV
